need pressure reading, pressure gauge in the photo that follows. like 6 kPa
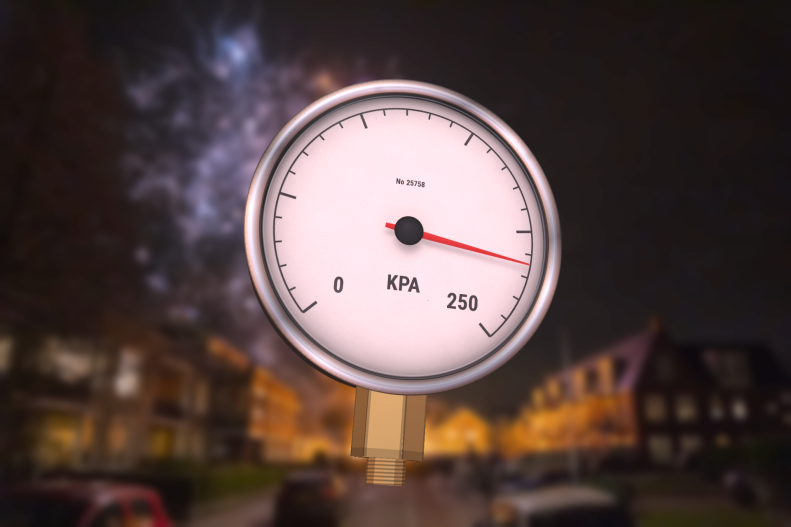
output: 215 kPa
